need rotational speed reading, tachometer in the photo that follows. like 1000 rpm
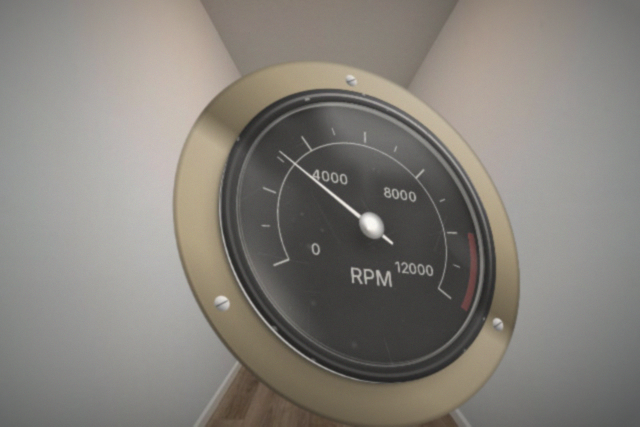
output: 3000 rpm
